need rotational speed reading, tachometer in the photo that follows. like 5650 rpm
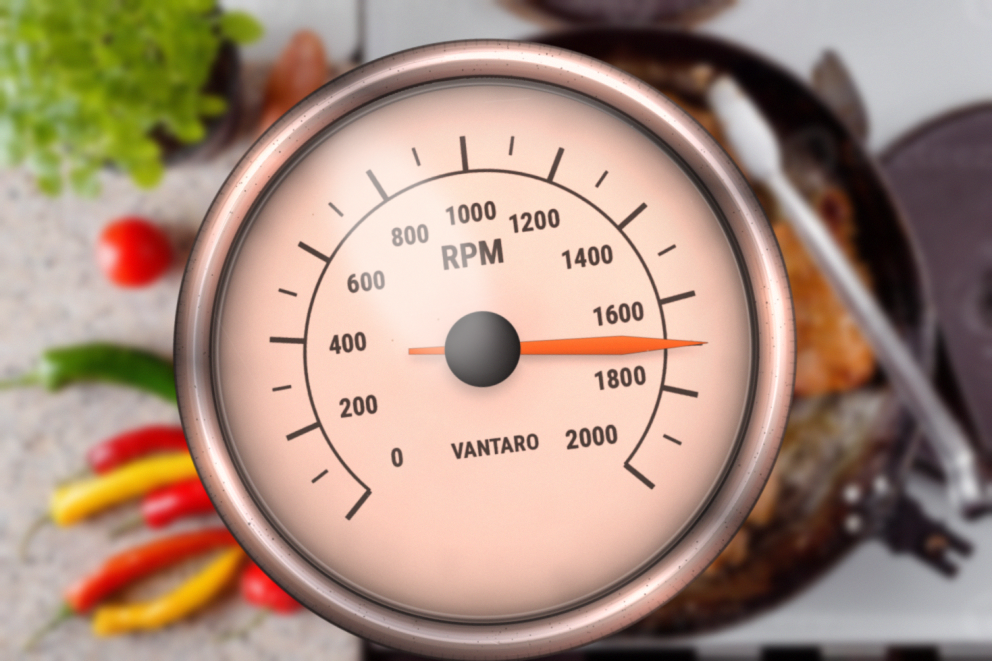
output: 1700 rpm
